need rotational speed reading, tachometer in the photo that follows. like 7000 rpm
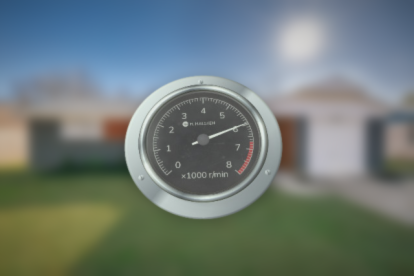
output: 6000 rpm
